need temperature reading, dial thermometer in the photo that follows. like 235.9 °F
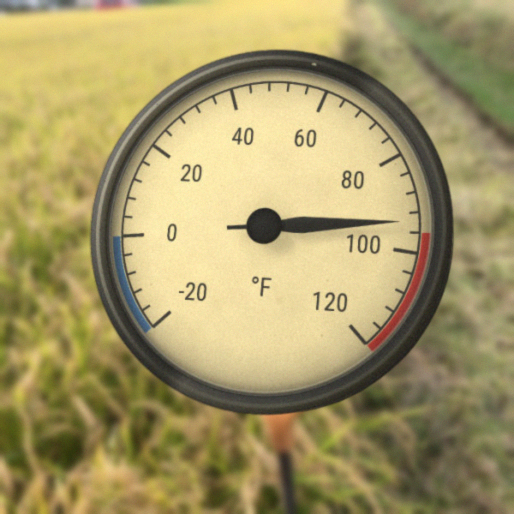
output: 94 °F
